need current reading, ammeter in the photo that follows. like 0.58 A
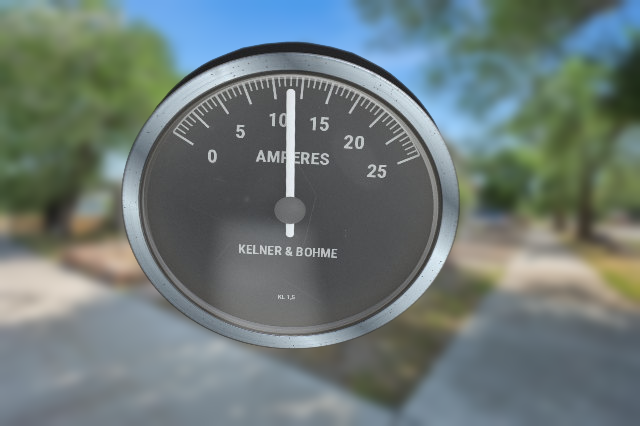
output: 11.5 A
